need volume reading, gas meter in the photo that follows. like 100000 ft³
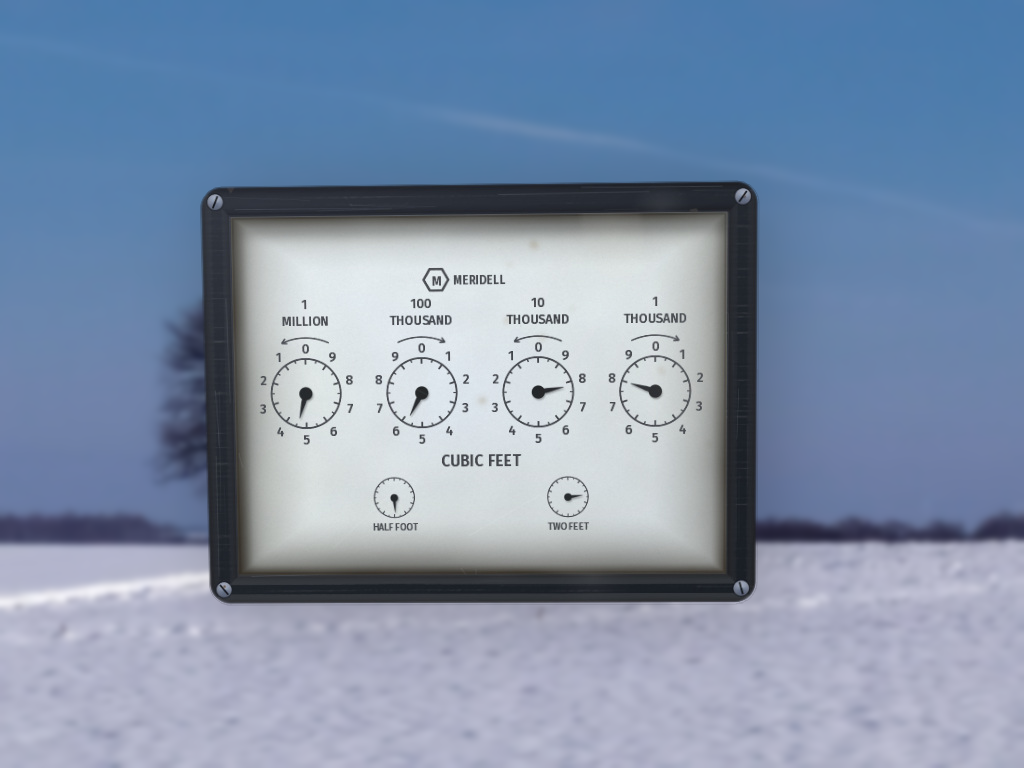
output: 457800 ft³
